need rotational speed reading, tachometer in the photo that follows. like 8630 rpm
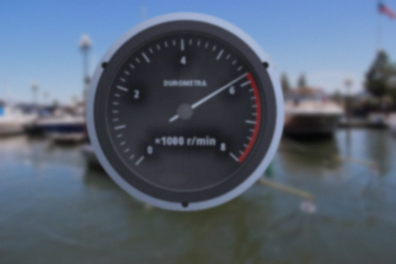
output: 5800 rpm
